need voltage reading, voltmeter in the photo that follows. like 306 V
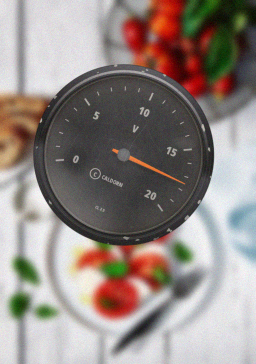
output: 17.5 V
